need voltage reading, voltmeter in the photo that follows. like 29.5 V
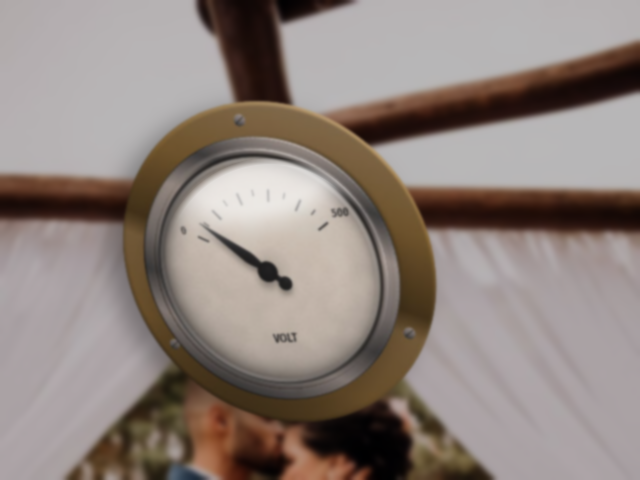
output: 50 V
